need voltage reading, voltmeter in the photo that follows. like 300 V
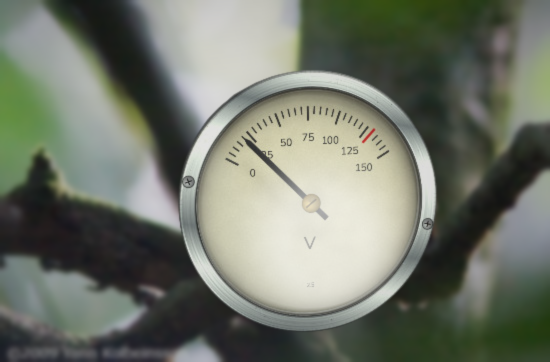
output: 20 V
